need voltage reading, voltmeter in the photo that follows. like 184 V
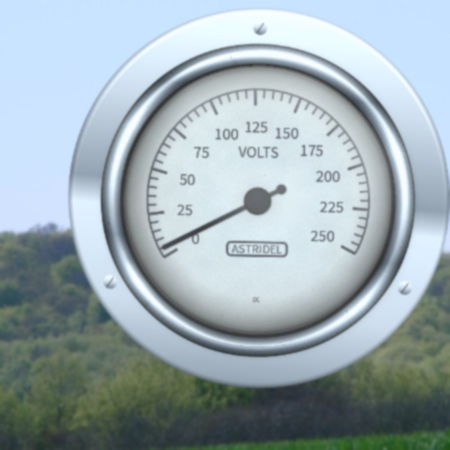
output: 5 V
